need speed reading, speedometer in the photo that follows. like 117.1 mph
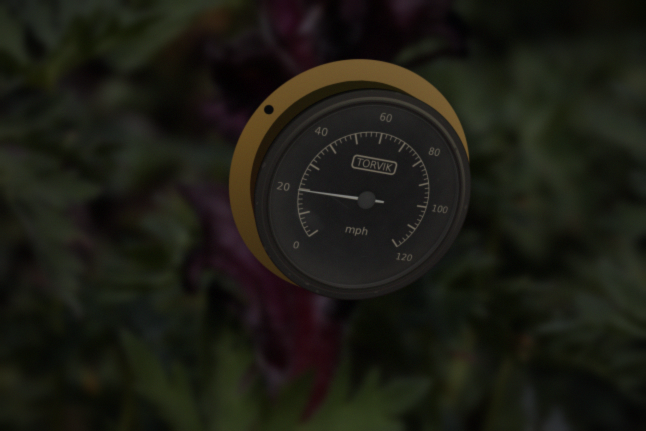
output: 20 mph
